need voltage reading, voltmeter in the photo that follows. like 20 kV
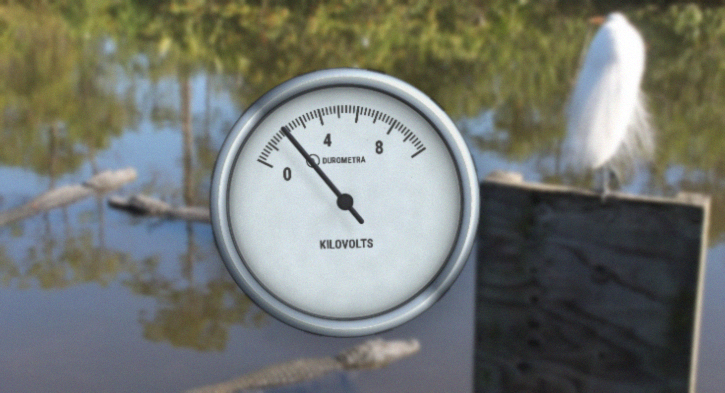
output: 2 kV
